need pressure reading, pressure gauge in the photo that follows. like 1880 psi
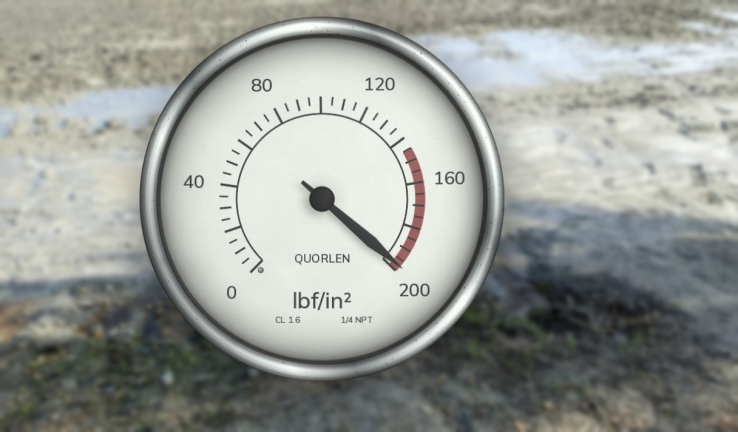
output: 197.5 psi
